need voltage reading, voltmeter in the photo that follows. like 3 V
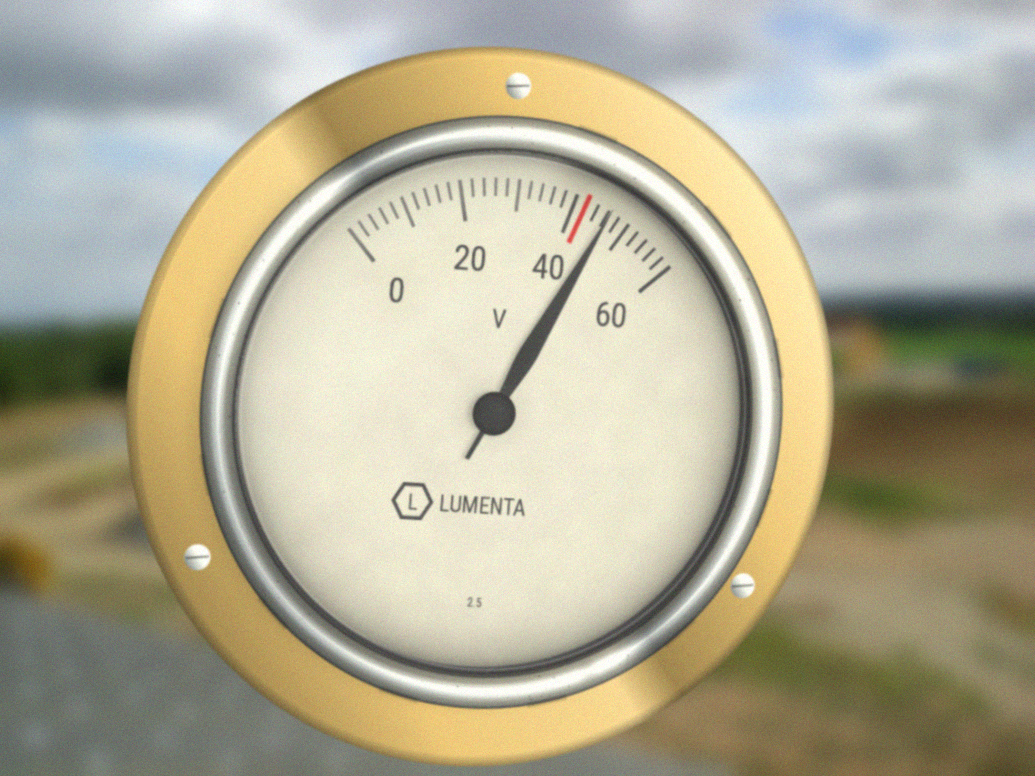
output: 46 V
